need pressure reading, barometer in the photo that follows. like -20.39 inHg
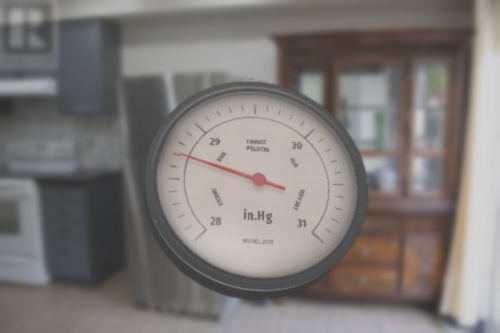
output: 28.7 inHg
